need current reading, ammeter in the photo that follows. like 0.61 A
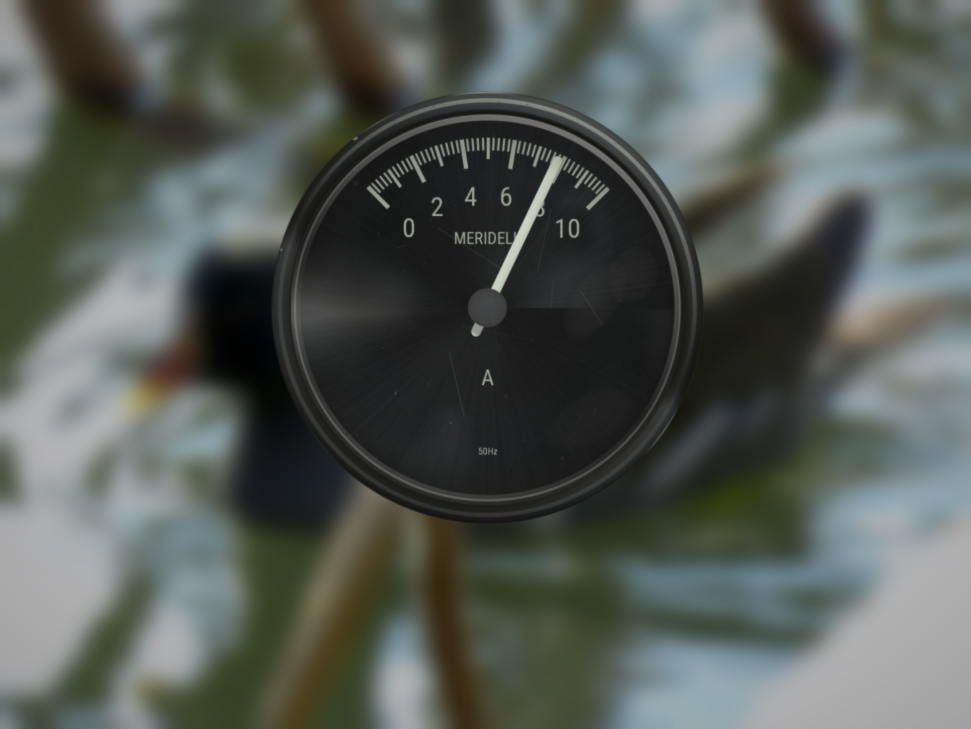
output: 7.8 A
